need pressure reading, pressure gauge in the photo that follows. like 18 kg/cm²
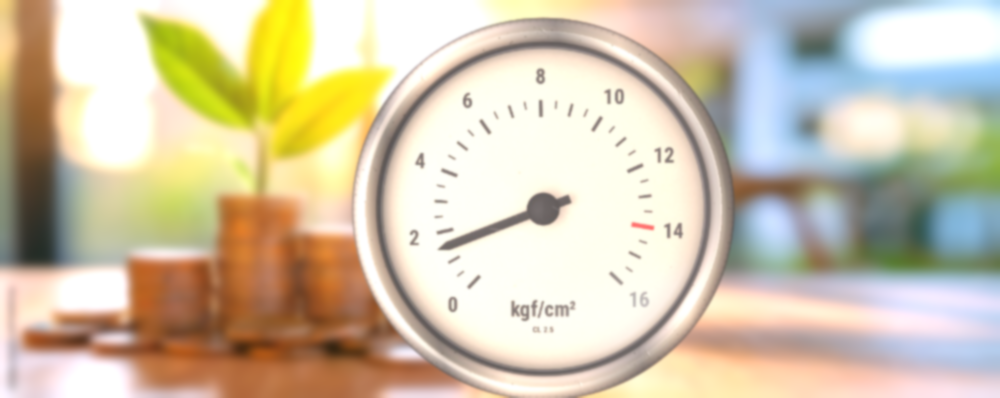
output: 1.5 kg/cm²
